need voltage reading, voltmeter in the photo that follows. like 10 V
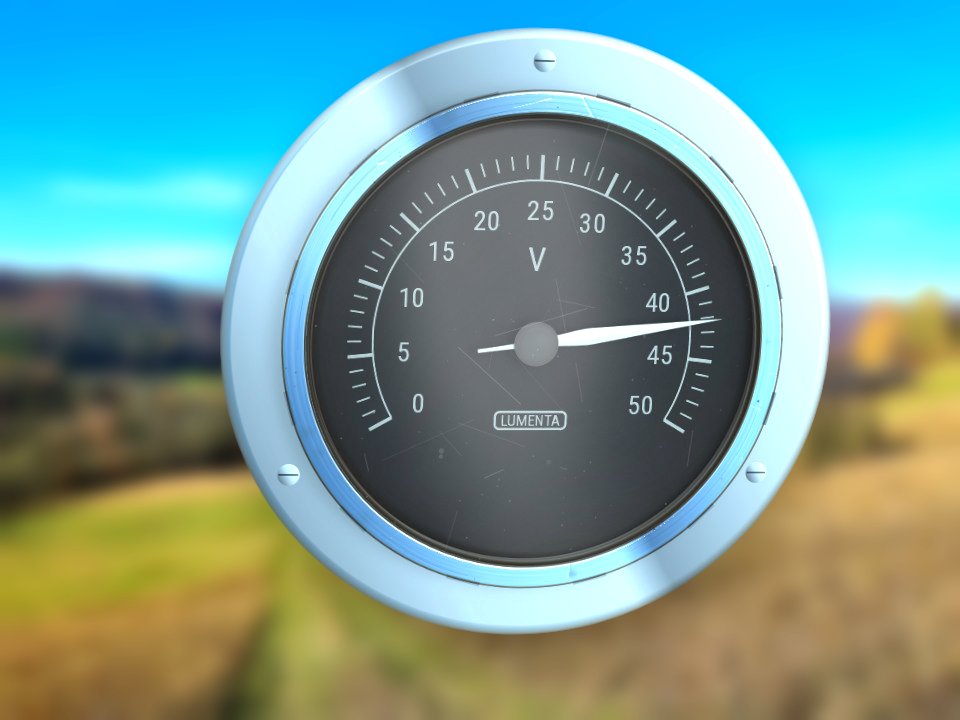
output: 42 V
